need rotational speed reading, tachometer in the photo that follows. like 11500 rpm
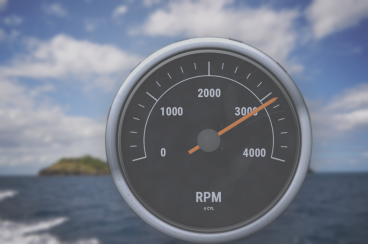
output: 3100 rpm
